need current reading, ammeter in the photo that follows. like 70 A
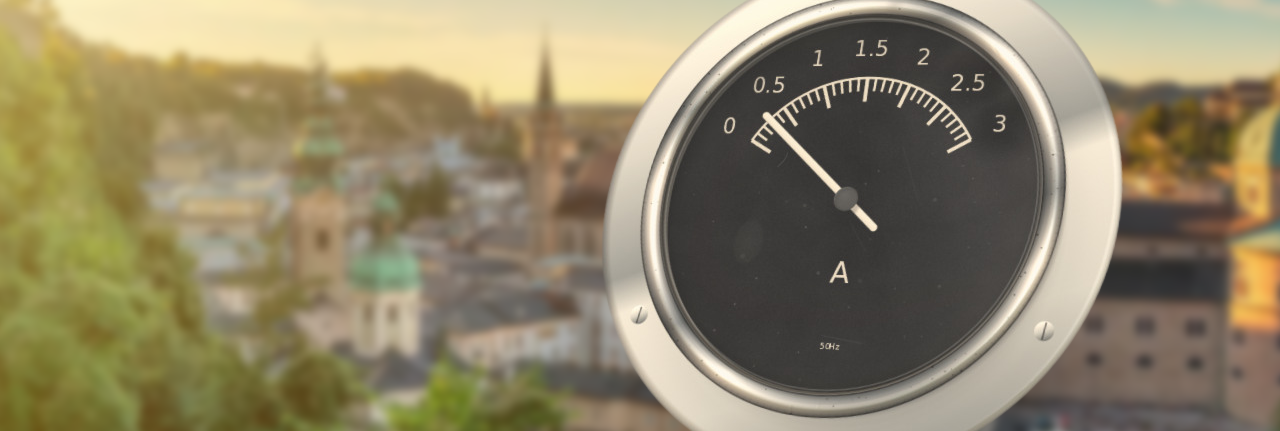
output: 0.3 A
